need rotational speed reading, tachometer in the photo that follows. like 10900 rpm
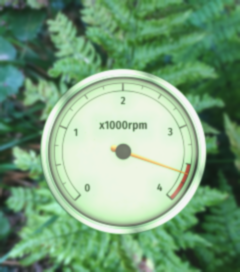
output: 3625 rpm
